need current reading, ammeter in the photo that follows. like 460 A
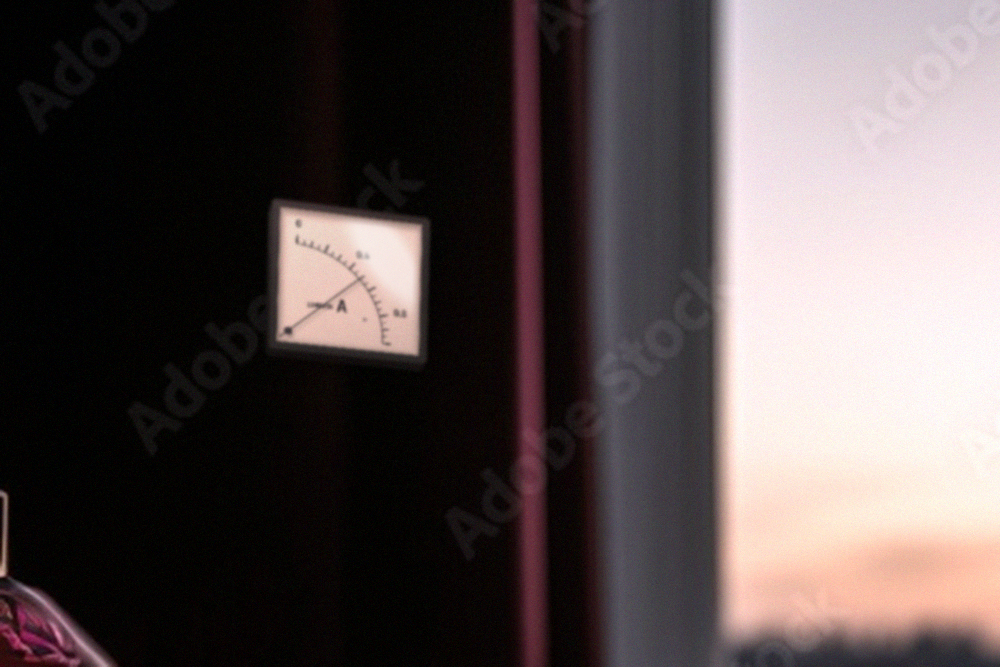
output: 0.5 A
